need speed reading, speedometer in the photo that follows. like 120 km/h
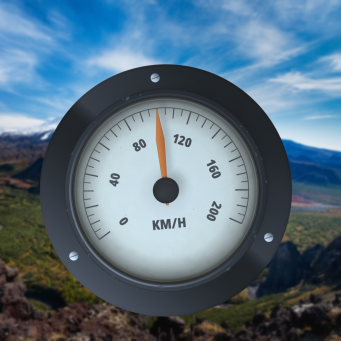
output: 100 km/h
